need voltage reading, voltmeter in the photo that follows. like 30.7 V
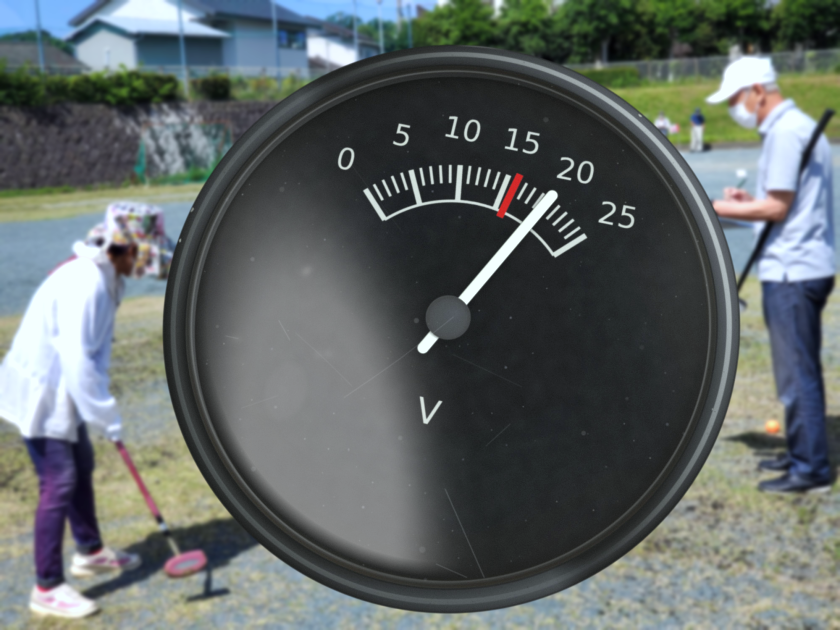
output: 20 V
